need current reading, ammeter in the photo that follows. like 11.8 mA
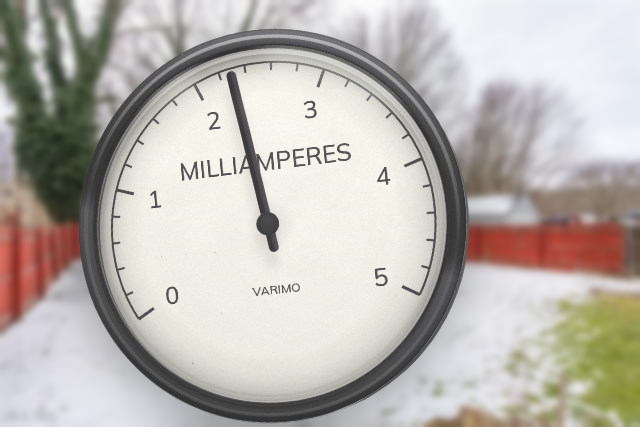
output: 2.3 mA
